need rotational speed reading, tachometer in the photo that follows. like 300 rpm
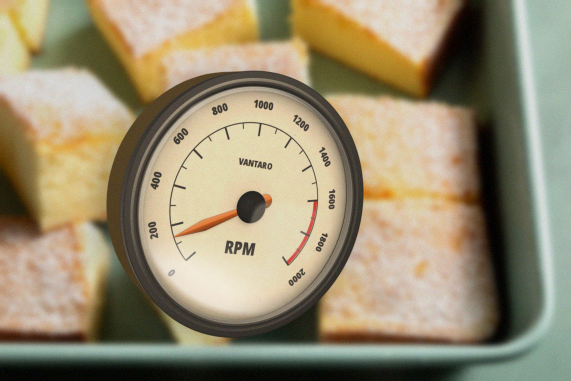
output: 150 rpm
